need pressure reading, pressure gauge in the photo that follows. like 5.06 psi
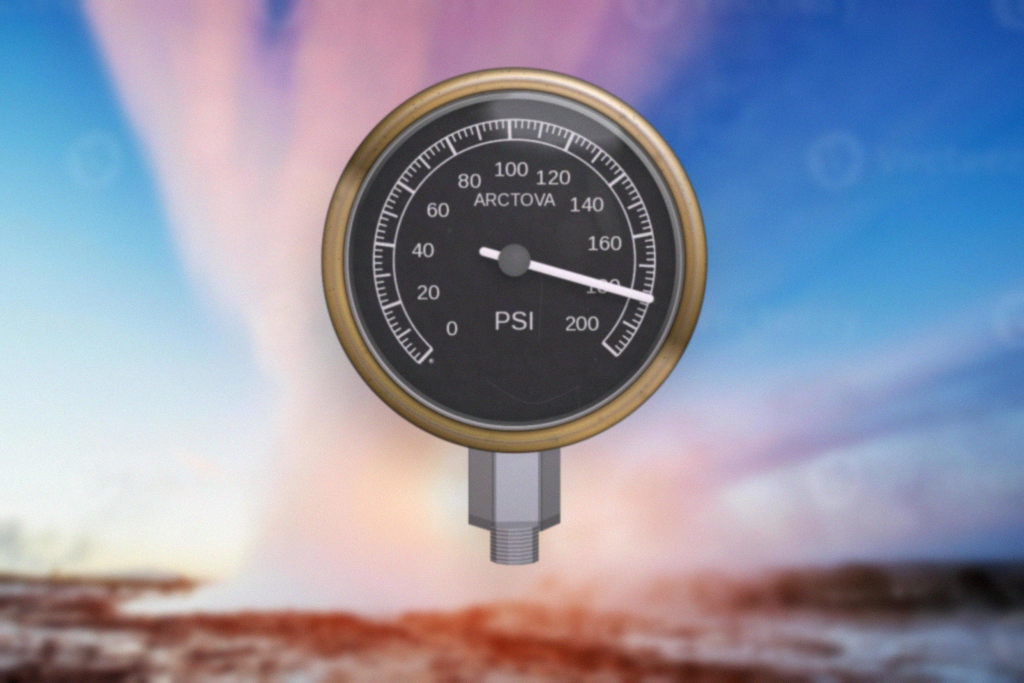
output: 180 psi
